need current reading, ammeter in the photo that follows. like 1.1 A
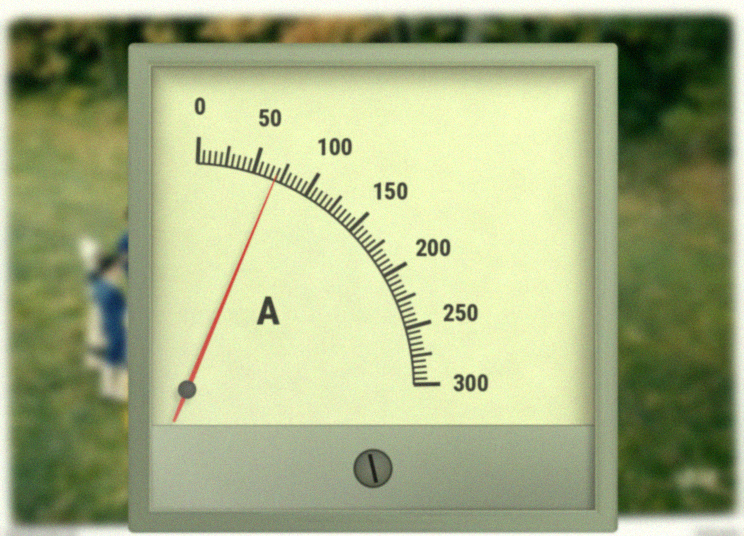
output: 70 A
